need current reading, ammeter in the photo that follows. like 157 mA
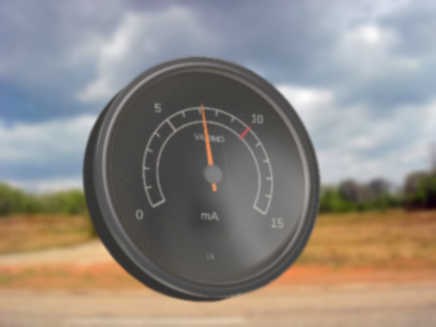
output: 7 mA
